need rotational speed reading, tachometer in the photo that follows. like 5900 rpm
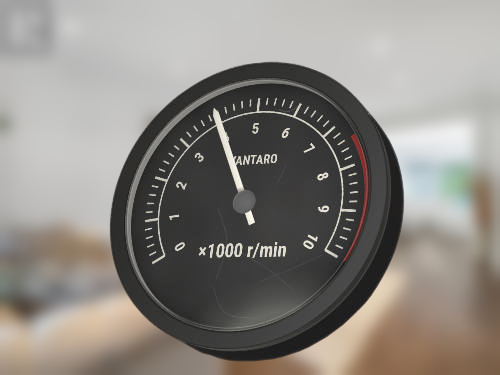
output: 4000 rpm
